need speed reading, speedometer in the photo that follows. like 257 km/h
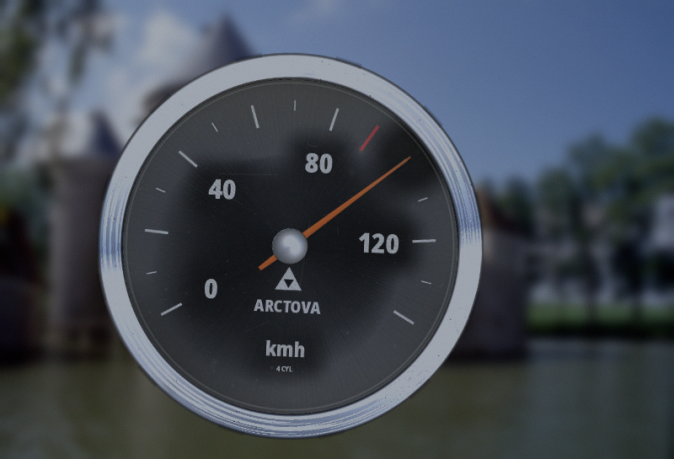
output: 100 km/h
